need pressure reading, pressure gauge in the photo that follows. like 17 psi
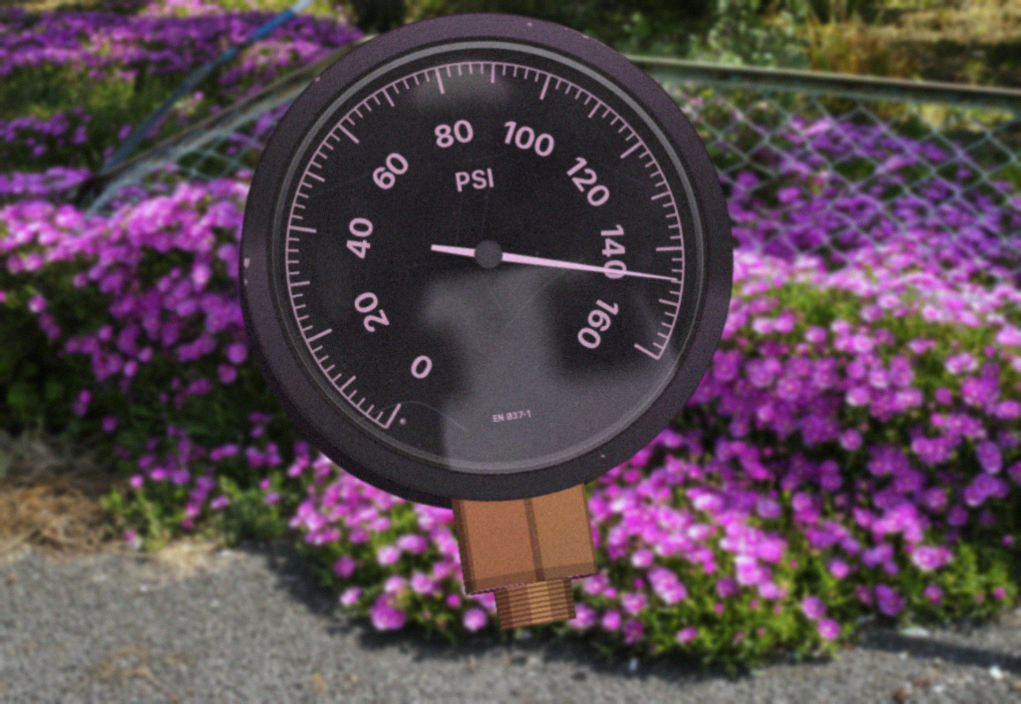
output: 146 psi
